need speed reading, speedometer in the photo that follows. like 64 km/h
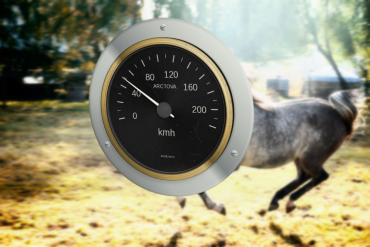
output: 50 km/h
